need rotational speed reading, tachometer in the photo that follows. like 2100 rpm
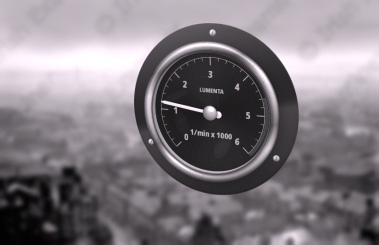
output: 1200 rpm
